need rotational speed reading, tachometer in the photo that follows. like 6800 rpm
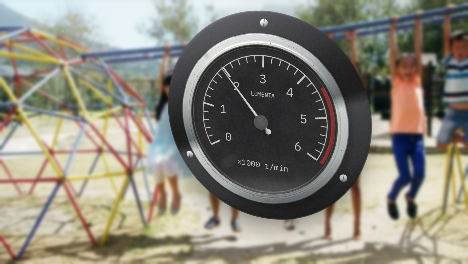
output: 2000 rpm
